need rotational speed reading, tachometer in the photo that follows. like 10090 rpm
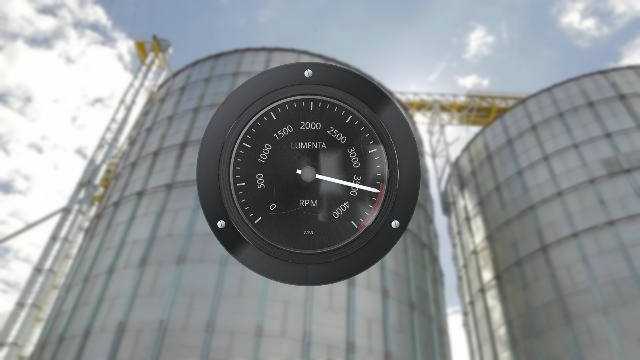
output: 3500 rpm
